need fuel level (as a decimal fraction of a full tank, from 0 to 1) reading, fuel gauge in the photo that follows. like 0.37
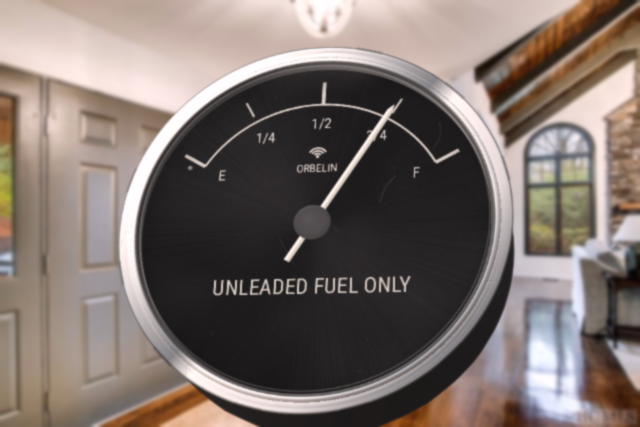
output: 0.75
